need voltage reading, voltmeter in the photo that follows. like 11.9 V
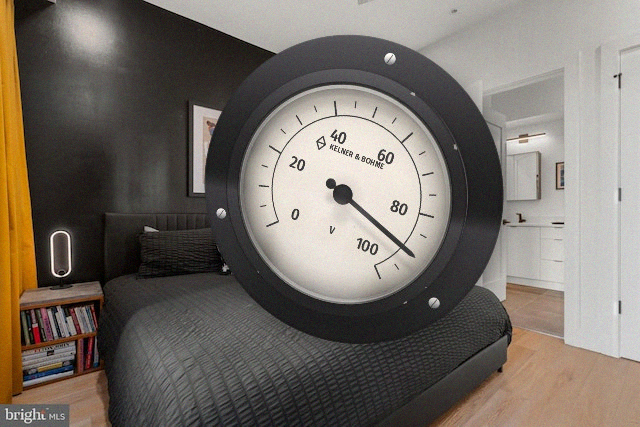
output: 90 V
